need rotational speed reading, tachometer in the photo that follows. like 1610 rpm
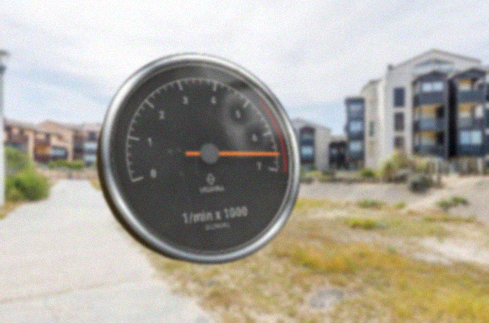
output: 6600 rpm
